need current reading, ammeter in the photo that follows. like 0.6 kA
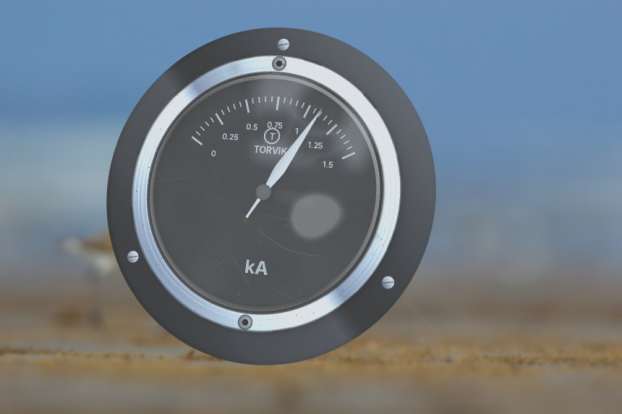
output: 1.1 kA
